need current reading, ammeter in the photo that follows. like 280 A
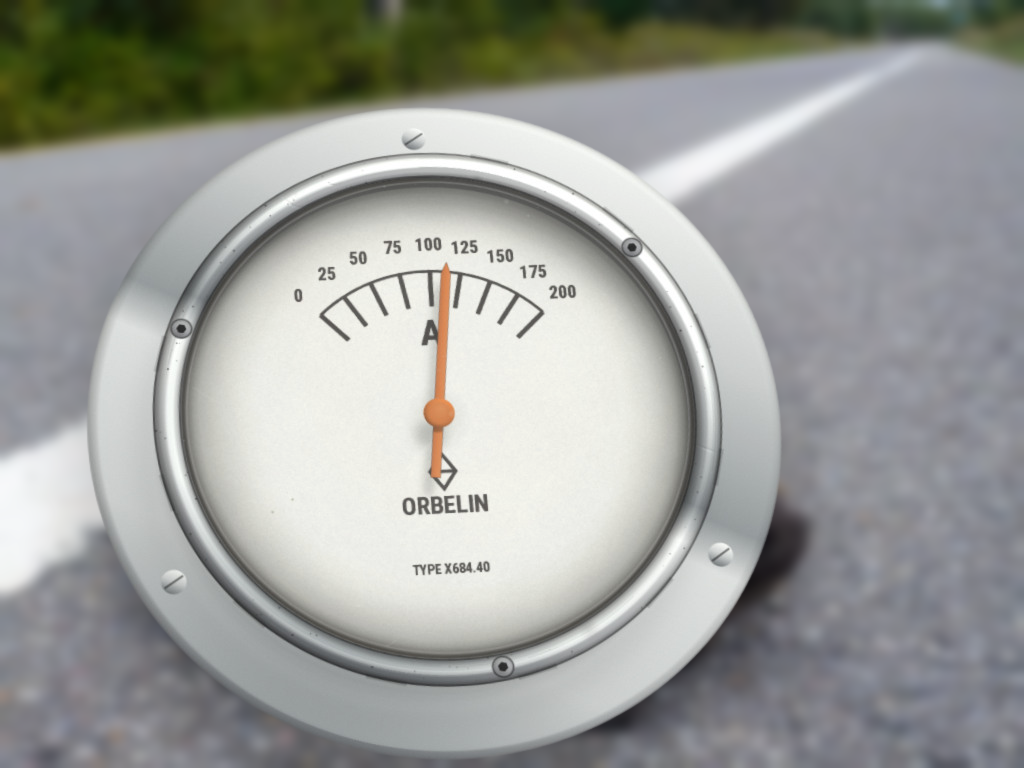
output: 112.5 A
